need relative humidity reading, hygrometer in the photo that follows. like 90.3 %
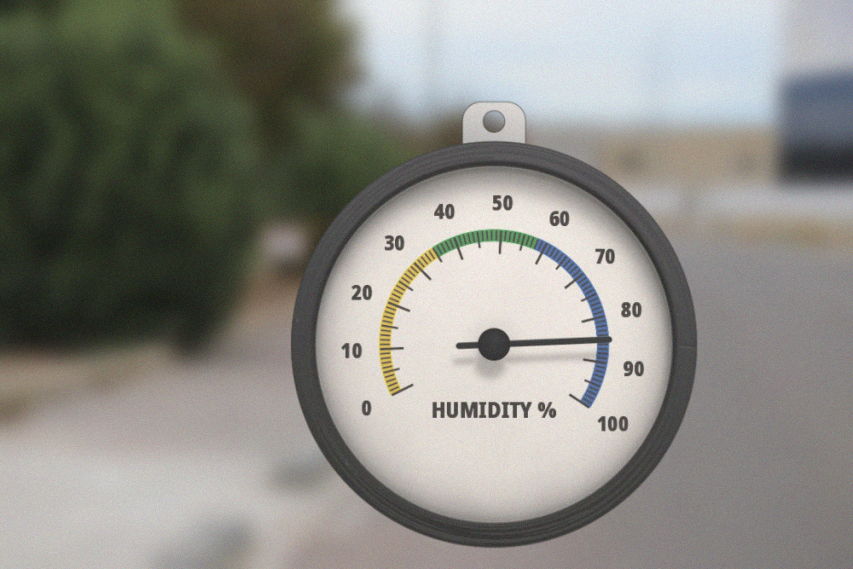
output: 85 %
